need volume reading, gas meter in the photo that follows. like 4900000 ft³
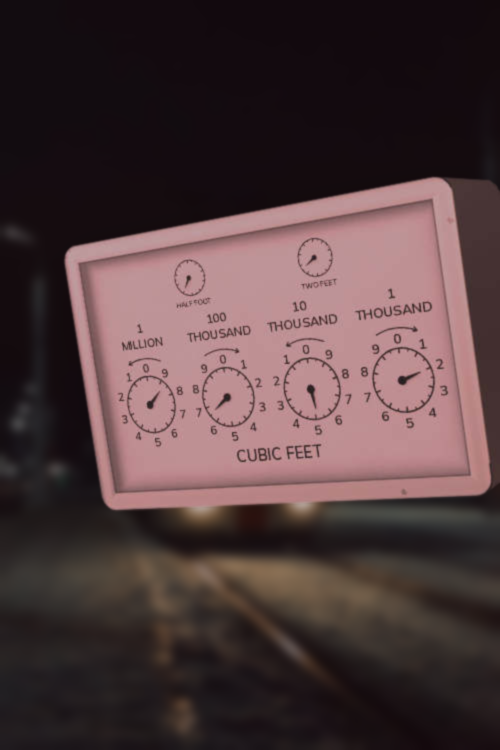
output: 865200 ft³
